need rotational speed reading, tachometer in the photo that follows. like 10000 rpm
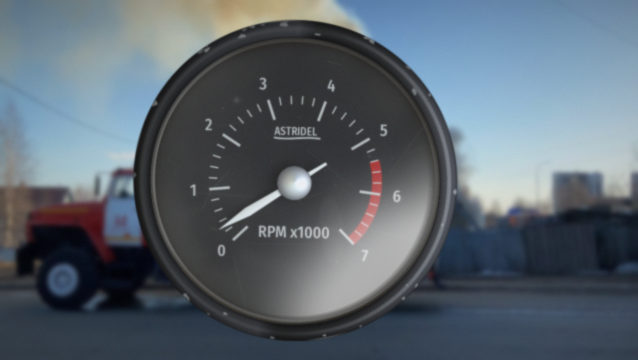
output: 300 rpm
